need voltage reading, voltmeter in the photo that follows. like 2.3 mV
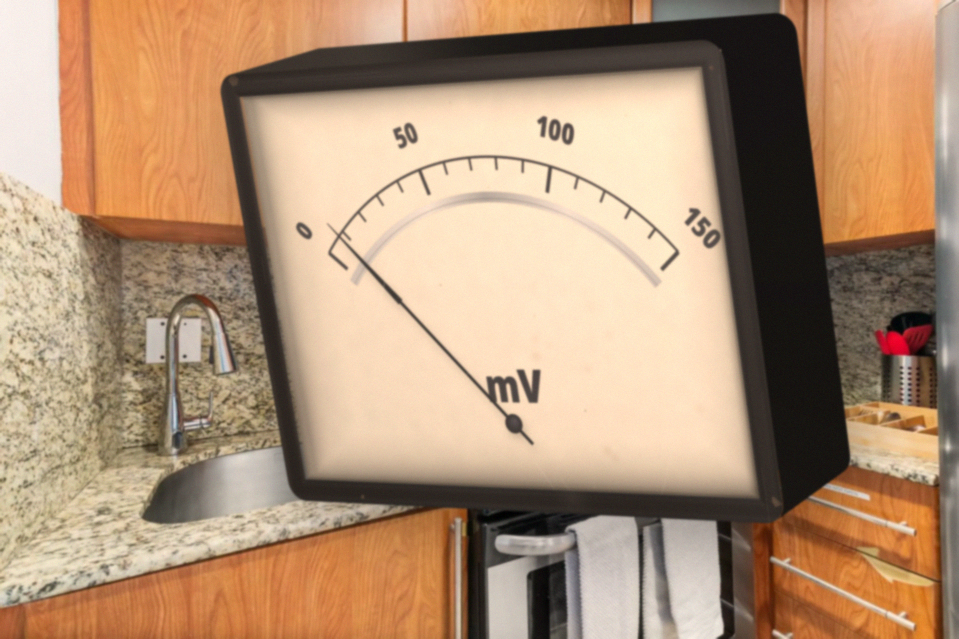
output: 10 mV
